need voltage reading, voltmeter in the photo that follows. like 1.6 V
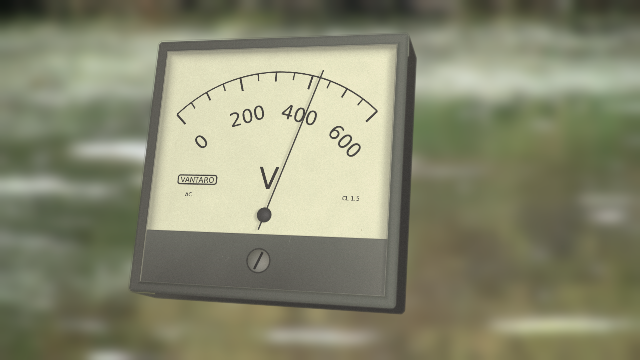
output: 425 V
